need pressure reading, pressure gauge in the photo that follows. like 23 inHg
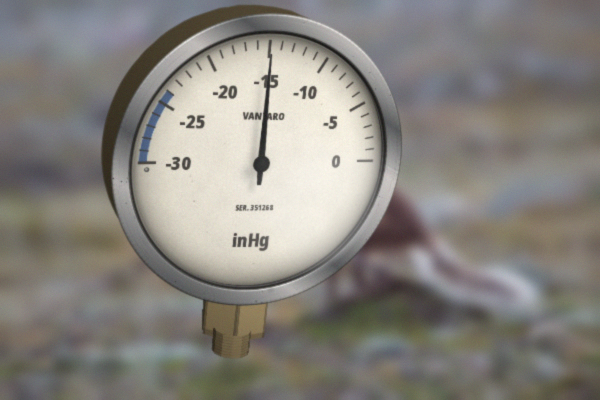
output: -15 inHg
